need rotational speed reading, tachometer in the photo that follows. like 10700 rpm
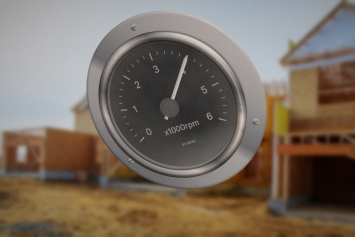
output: 4000 rpm
